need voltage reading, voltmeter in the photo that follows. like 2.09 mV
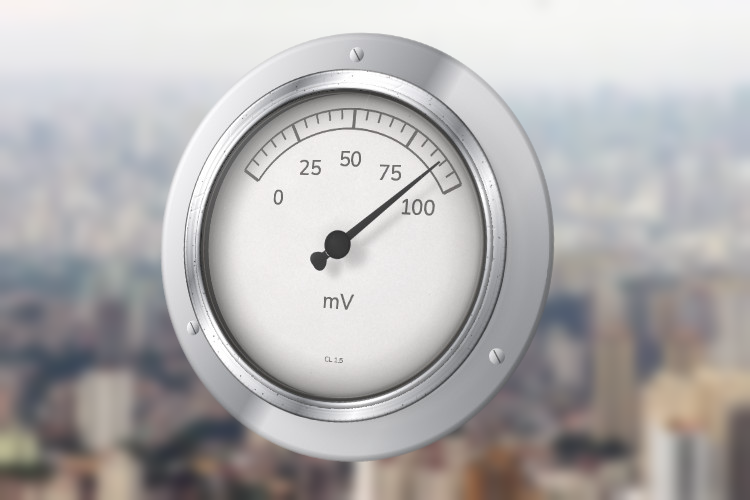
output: 90 mV
